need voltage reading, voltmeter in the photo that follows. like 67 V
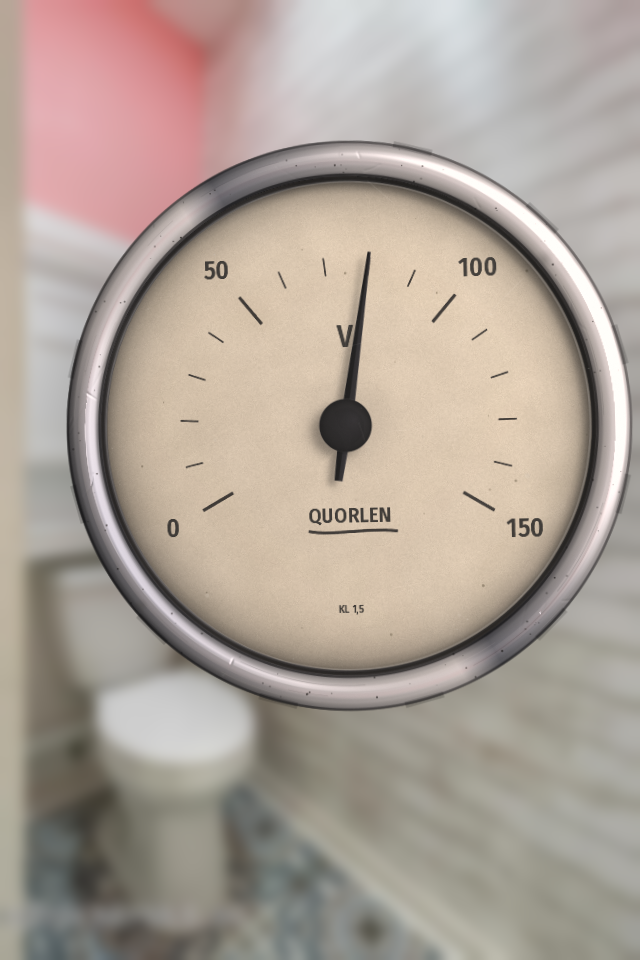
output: 80 V
